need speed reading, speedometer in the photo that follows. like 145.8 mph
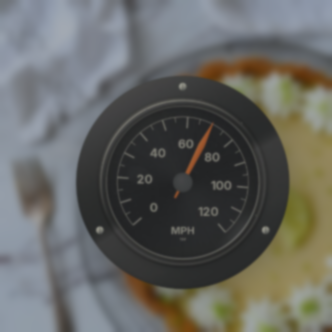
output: 70 mph
